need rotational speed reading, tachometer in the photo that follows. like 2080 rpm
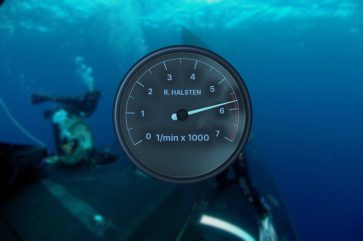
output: 5750 rpm
